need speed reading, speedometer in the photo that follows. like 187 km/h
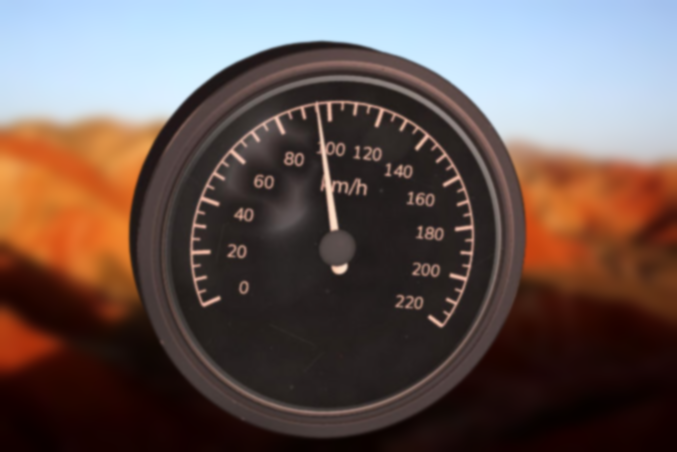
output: 95 km/h
